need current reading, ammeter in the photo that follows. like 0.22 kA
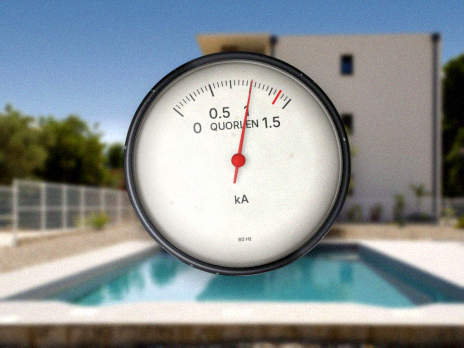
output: 1 kA
